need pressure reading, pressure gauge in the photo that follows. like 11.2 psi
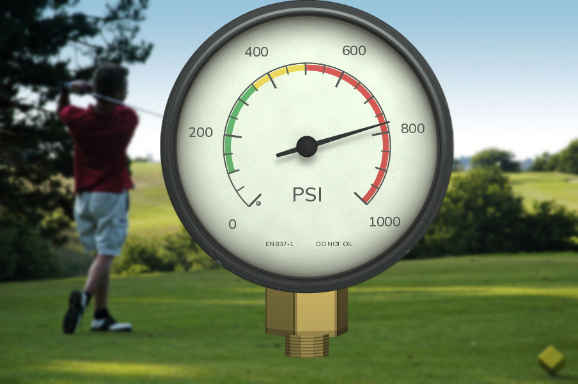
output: 775 psi
